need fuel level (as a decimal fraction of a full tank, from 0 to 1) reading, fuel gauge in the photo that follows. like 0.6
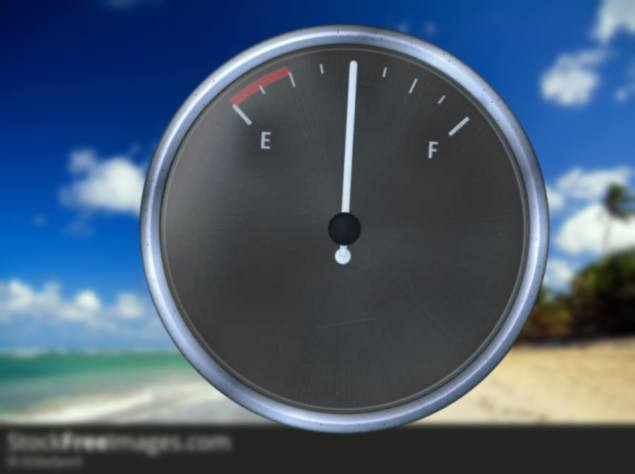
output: 0.5
